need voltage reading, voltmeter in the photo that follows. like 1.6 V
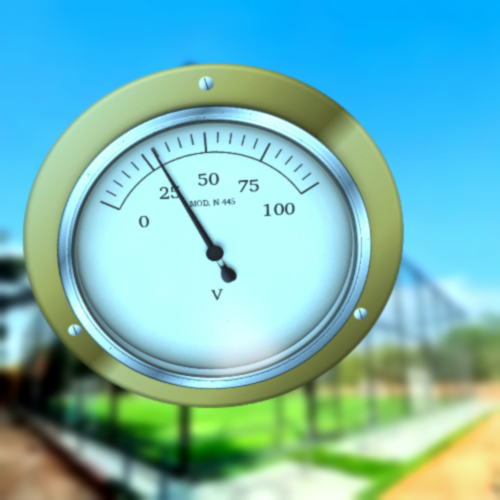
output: 30 V
